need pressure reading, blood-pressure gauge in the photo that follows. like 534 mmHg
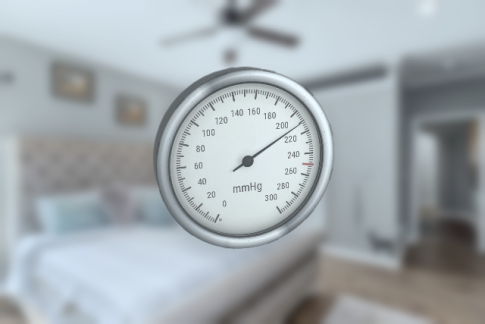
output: 210 mmHg
